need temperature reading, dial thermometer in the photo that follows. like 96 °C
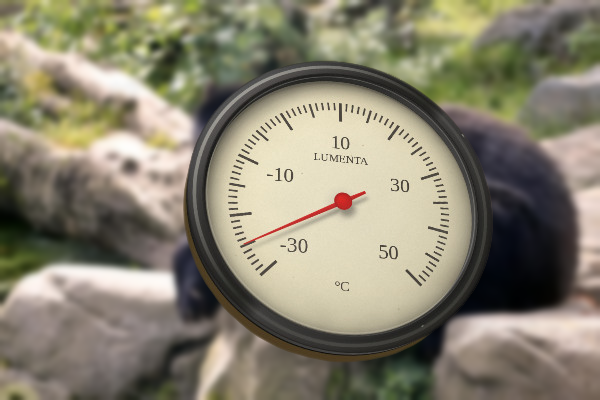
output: -25 °C
